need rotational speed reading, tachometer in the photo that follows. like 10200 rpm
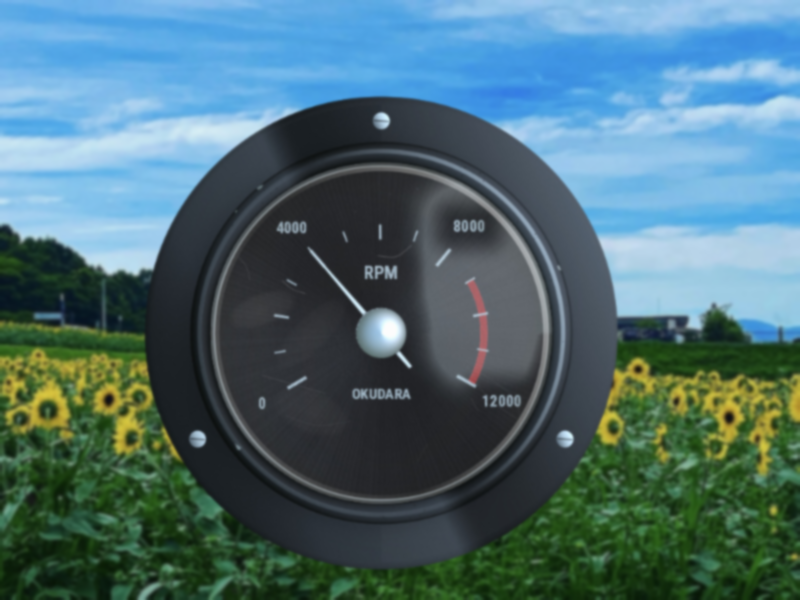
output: 4000 rpm
